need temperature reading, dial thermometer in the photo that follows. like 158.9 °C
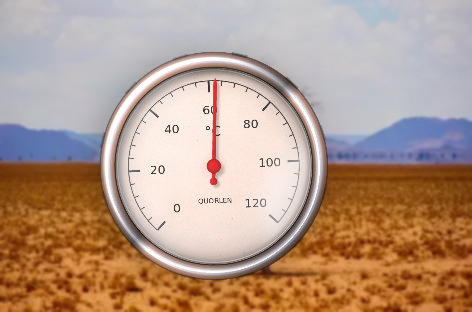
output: 62 °C
